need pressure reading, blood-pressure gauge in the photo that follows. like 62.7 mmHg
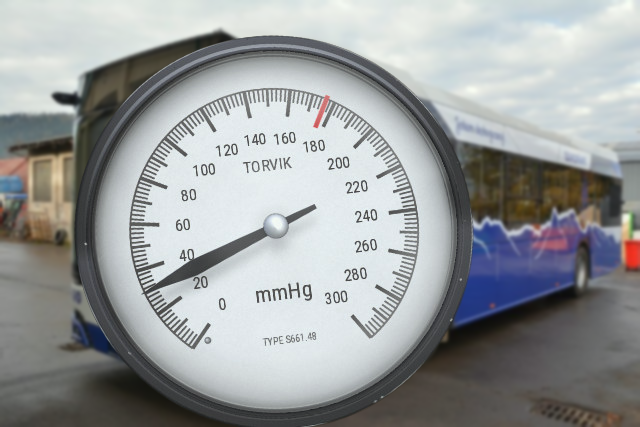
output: 30 mmHg
